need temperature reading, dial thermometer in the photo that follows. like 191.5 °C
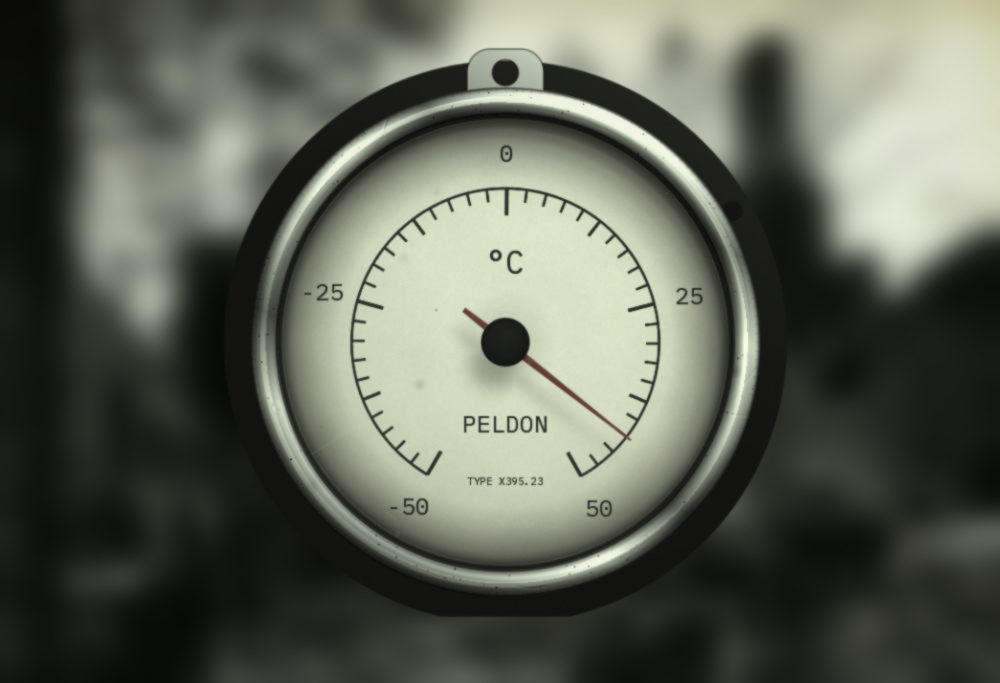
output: 42.5 °C
